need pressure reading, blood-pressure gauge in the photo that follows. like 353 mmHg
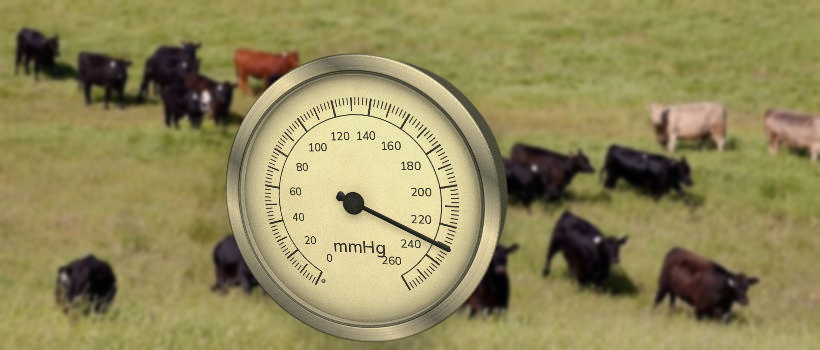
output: 230 mmHg
